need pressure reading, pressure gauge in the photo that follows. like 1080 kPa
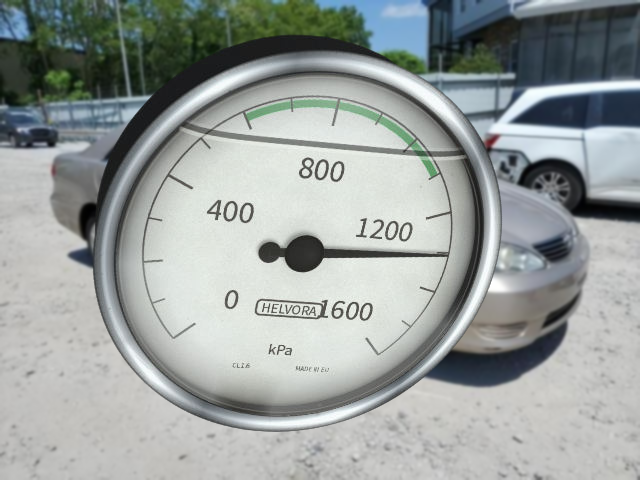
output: 1300 kPa
